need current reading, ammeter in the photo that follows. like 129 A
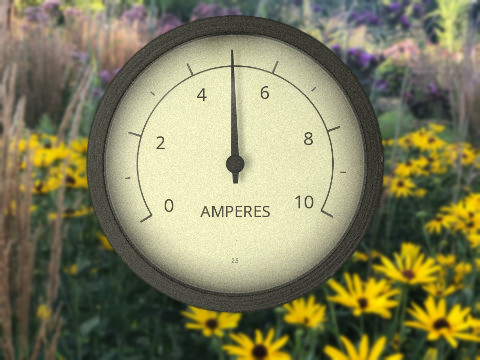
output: 5 A
